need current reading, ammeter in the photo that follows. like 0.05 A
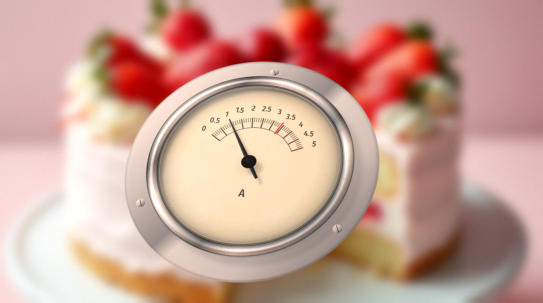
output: 1 A
